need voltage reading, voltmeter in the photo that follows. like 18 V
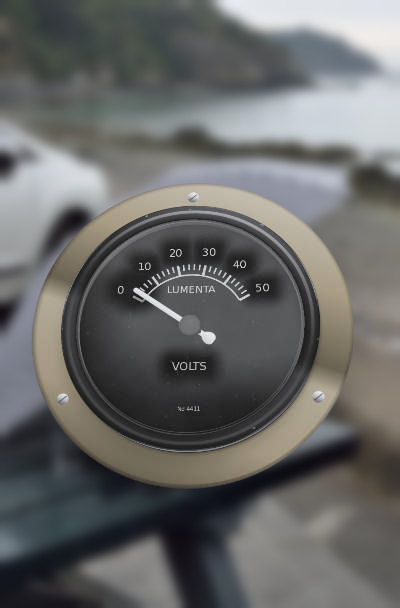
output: 2 V
